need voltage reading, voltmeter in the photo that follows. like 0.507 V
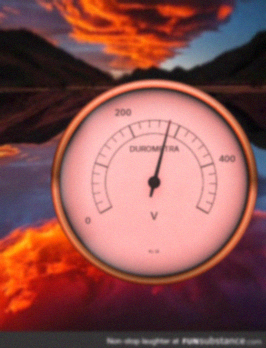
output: 280 V
